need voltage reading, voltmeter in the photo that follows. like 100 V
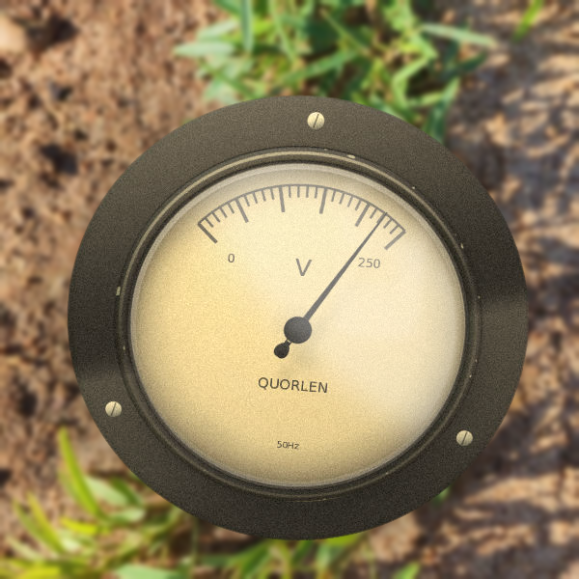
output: 220 V
